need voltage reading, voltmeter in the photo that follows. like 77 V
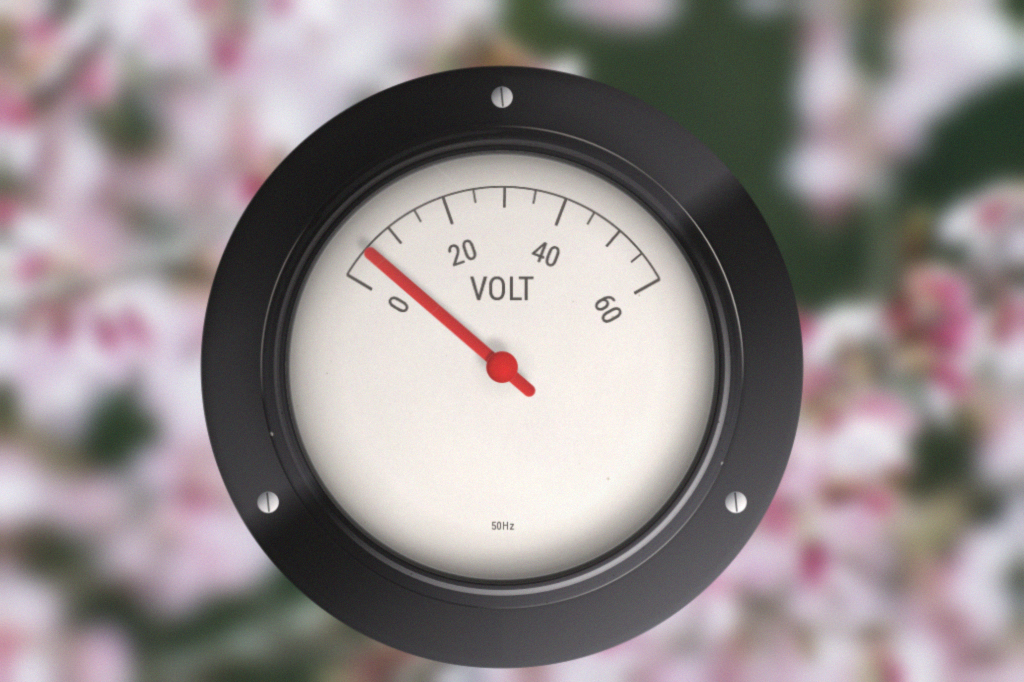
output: 5 V
